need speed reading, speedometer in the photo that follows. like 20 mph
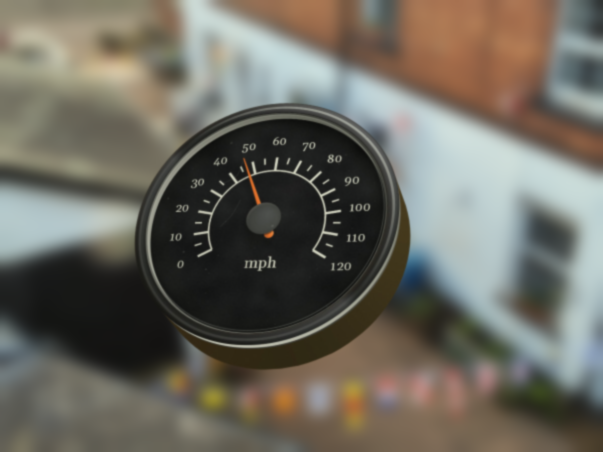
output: 47.5 mph
